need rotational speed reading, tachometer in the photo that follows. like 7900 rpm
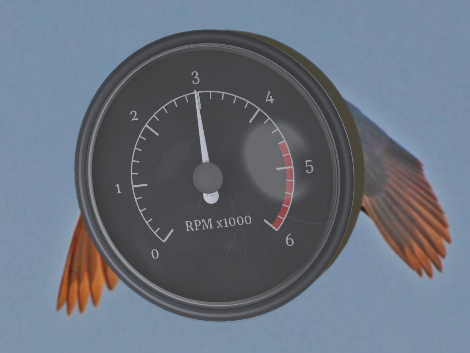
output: 3000 rpm
